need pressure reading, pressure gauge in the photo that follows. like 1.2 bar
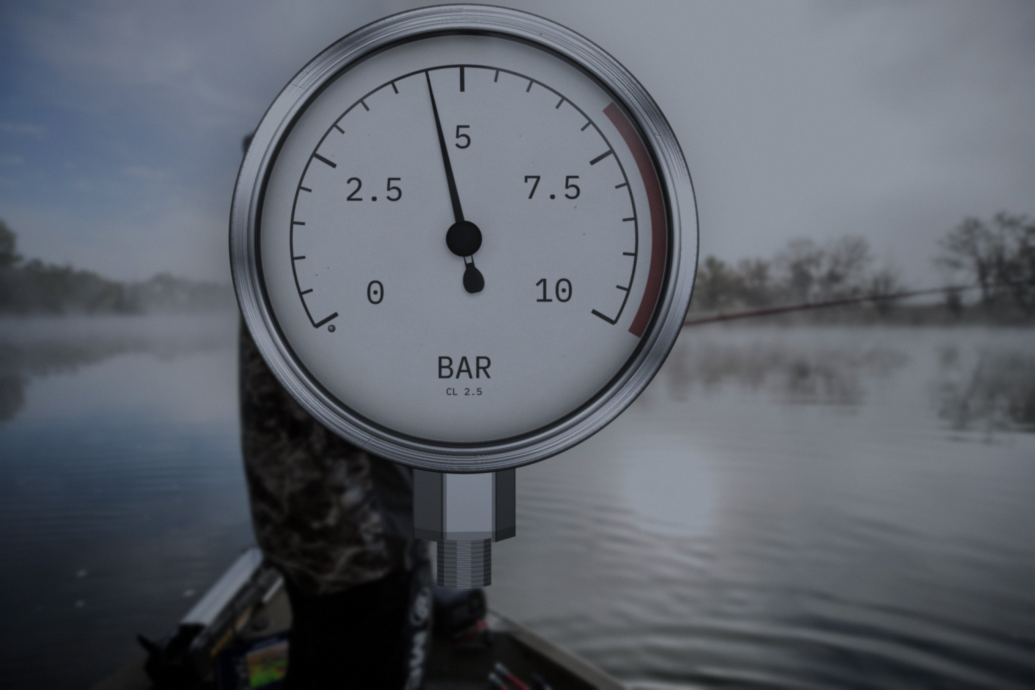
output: 4.5 bar
